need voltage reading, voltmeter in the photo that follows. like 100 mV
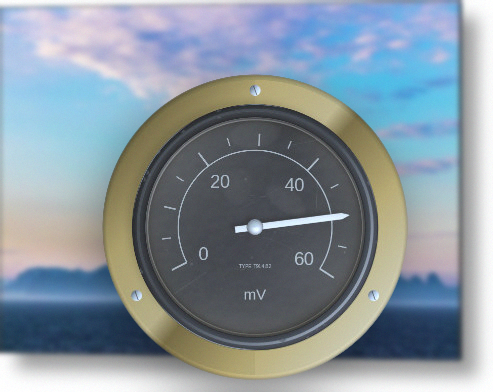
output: 50 mV
